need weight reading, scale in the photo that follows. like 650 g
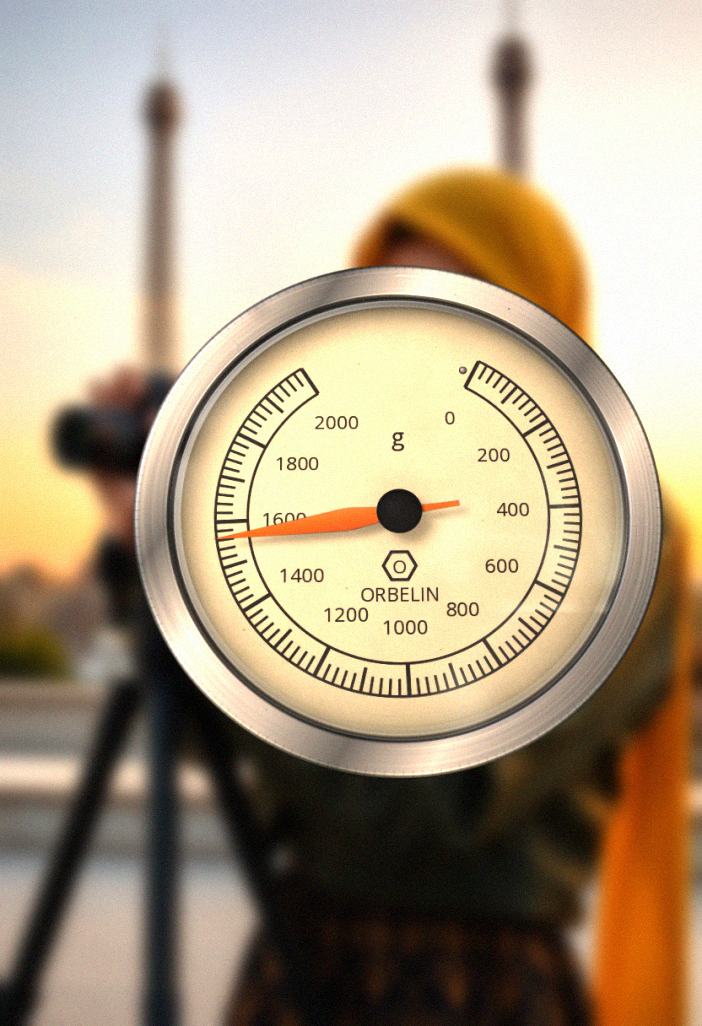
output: 1560 g
